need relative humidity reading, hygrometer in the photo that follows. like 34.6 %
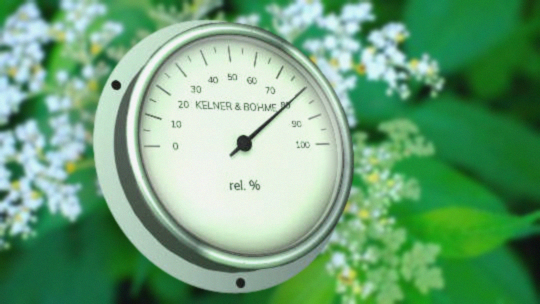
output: 80 %
